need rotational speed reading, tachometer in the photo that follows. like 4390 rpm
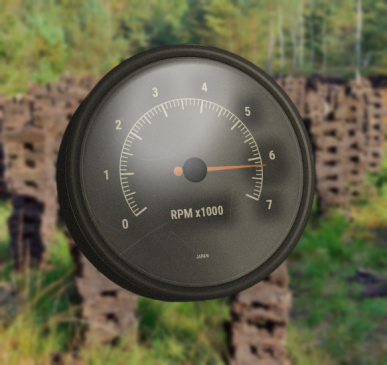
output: 6200 rpm
